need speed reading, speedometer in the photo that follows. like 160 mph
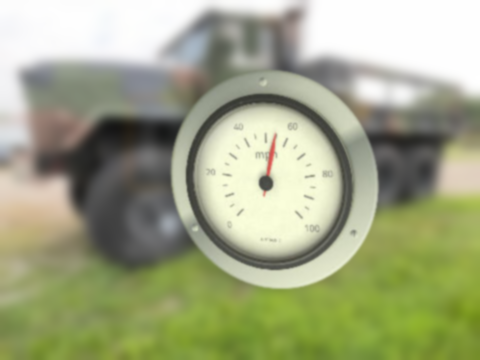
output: 55 mph
